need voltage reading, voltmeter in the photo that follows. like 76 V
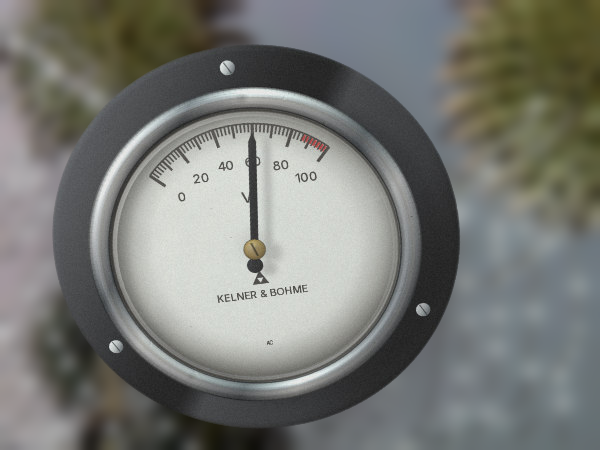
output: 60 V
